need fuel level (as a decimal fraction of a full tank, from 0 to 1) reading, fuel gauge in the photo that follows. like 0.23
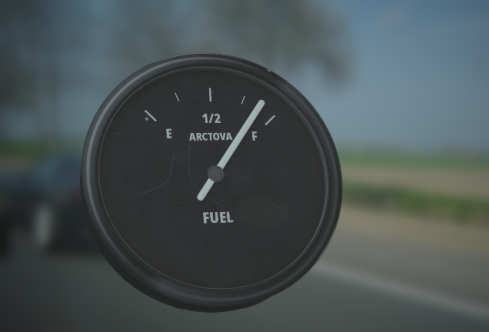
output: 0.875
